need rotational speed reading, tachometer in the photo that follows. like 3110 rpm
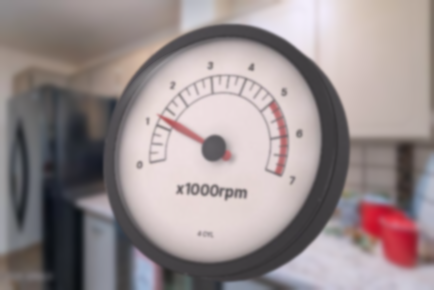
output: 1250 rpm
